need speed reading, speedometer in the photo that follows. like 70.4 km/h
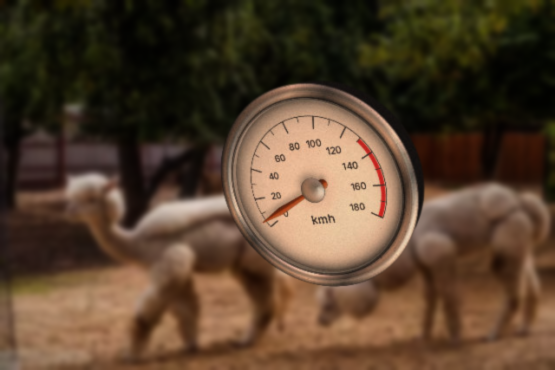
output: 5 km/h
